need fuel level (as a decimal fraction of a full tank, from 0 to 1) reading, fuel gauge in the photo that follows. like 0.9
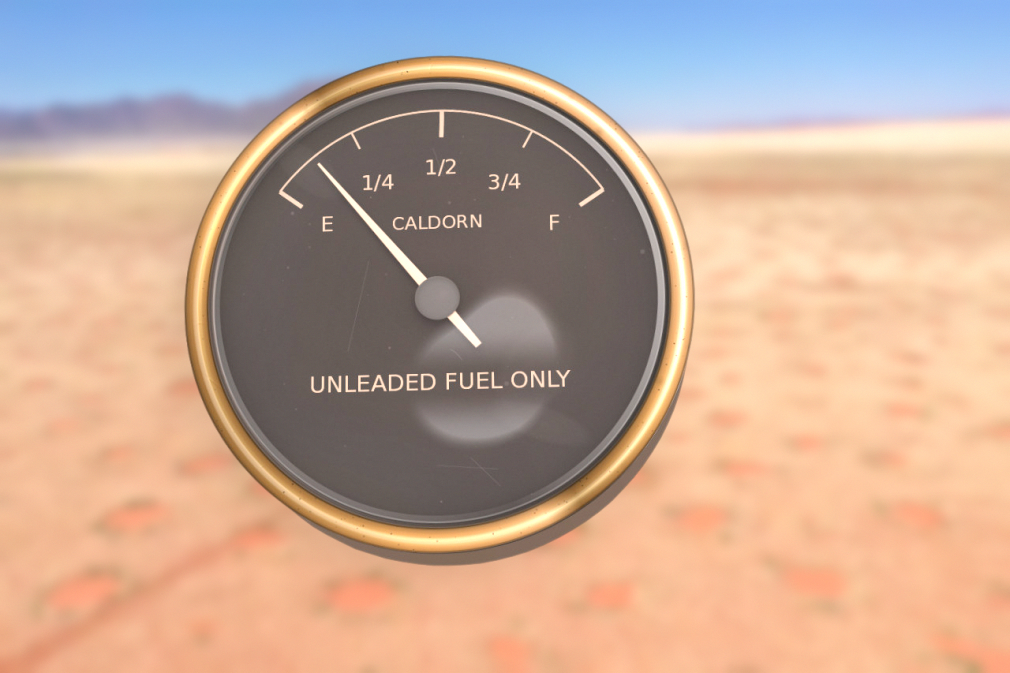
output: 0.125
